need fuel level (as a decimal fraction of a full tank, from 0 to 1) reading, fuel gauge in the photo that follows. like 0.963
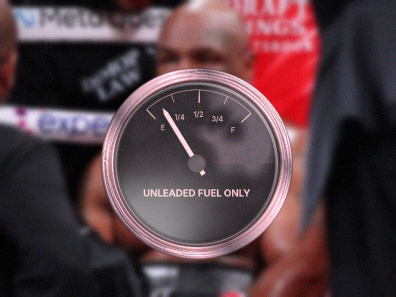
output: 0.125
